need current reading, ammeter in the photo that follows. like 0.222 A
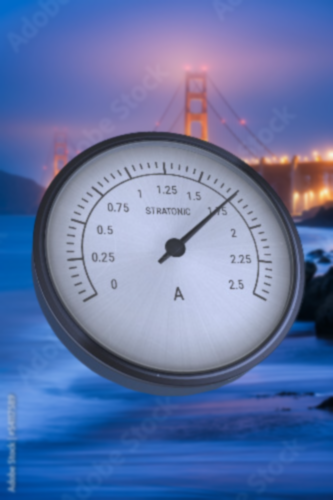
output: 1.75 A
